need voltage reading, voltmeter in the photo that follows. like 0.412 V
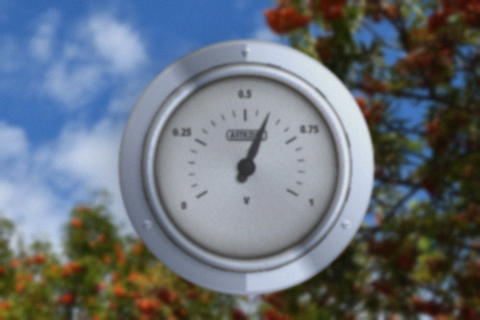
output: 0.6 V
